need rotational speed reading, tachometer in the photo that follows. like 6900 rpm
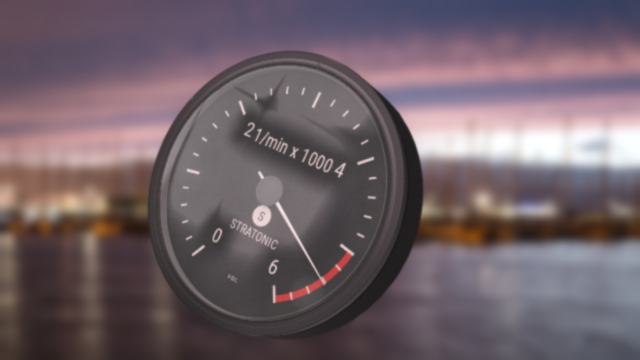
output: 5400 rpm
